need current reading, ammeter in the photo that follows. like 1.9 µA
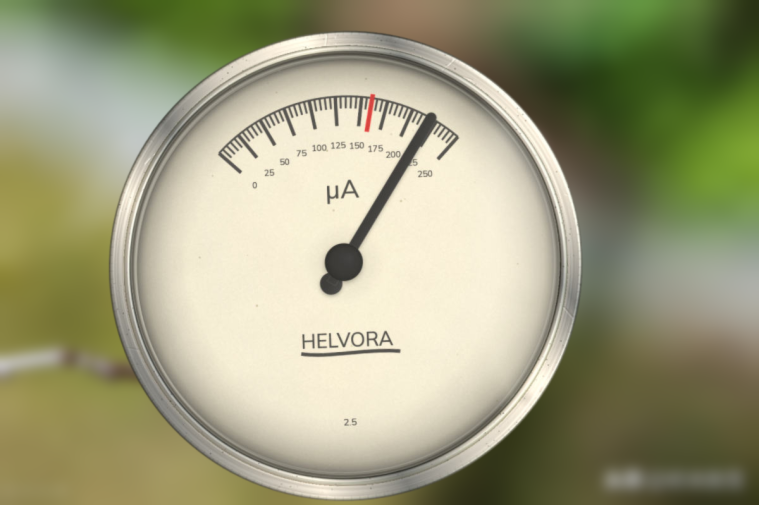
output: 220 µA
